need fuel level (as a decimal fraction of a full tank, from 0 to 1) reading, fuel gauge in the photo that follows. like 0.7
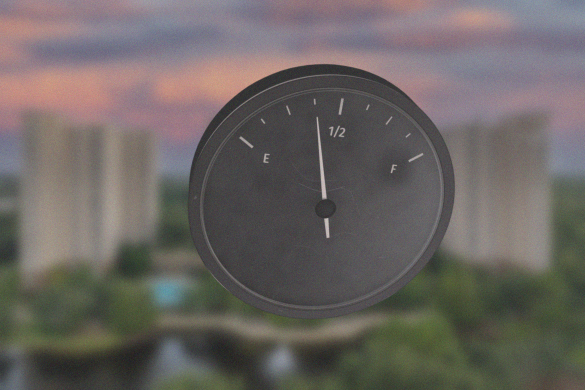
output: 0.375
